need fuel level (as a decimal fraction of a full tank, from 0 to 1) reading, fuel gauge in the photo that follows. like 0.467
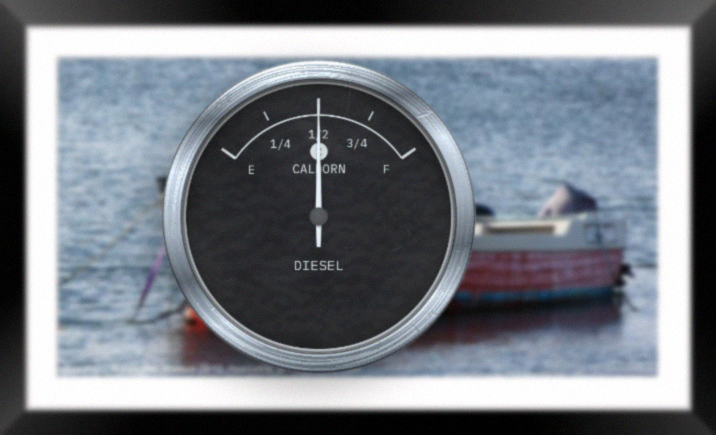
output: 0.5
